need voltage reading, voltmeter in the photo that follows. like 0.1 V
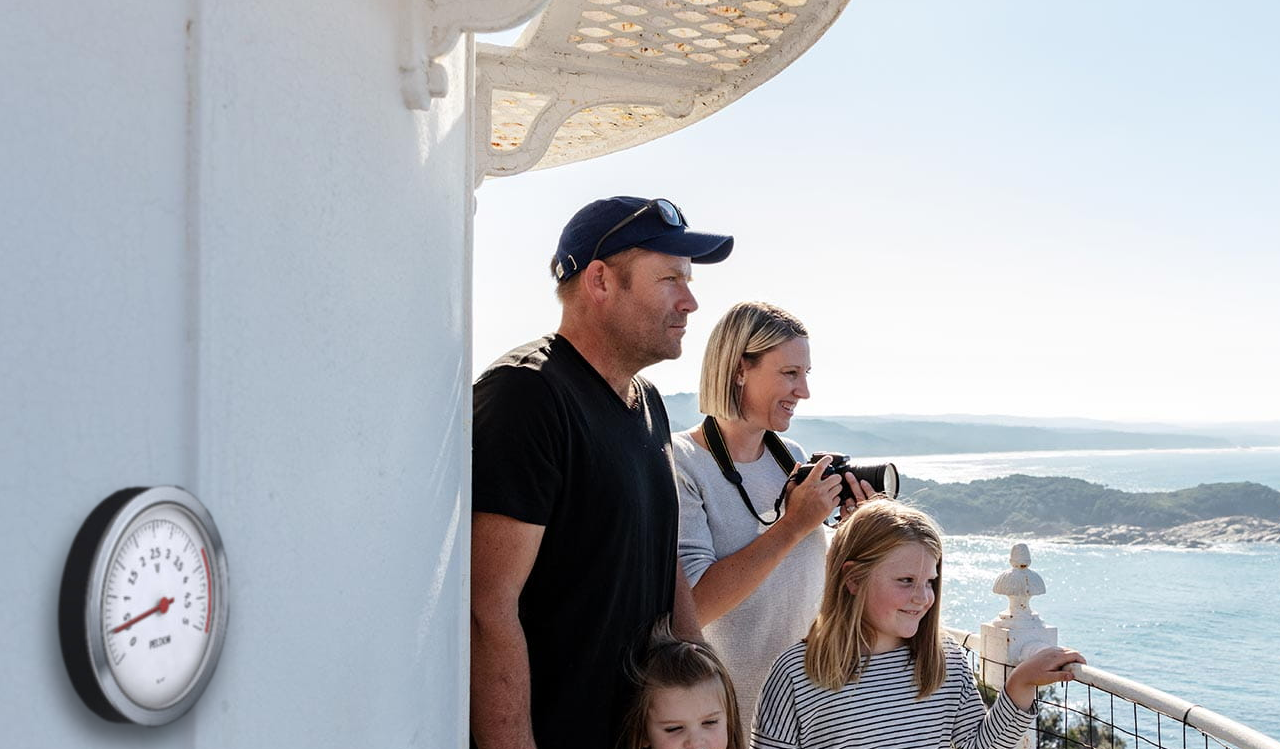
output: 0.5 V
